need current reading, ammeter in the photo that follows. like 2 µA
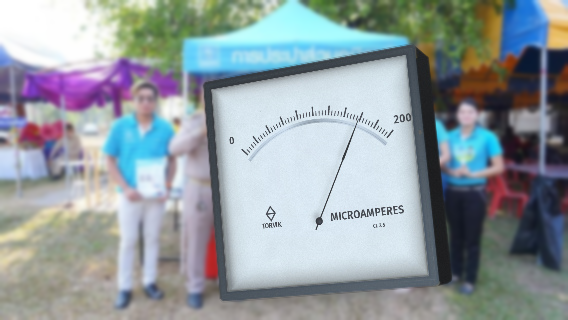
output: 160 µA
